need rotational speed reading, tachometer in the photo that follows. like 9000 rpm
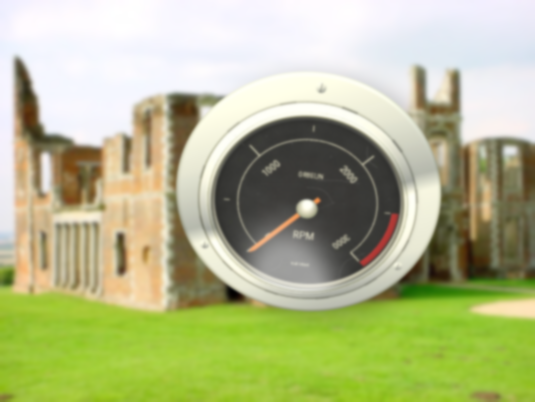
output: 0 rpm
